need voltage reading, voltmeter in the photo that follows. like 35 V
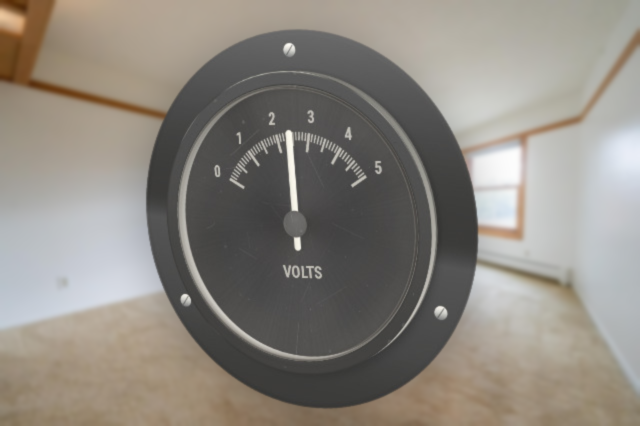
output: 2.5 V
